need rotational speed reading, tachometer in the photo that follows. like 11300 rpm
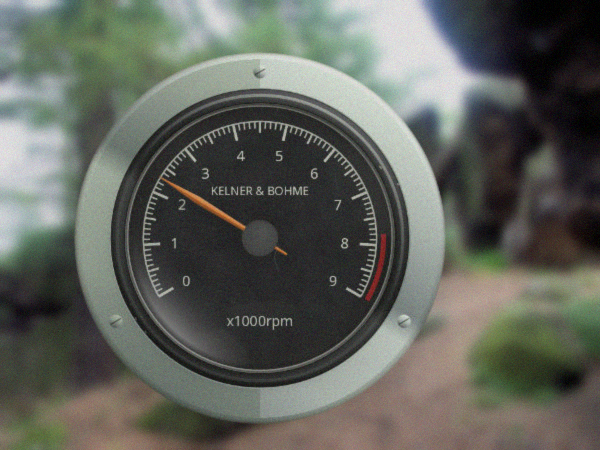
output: 2300 rpm
